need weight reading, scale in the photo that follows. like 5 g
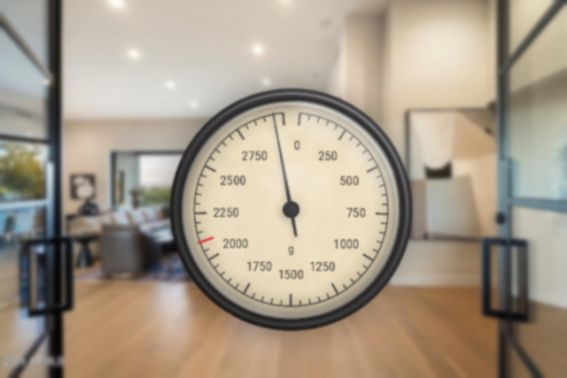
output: 2950 g
